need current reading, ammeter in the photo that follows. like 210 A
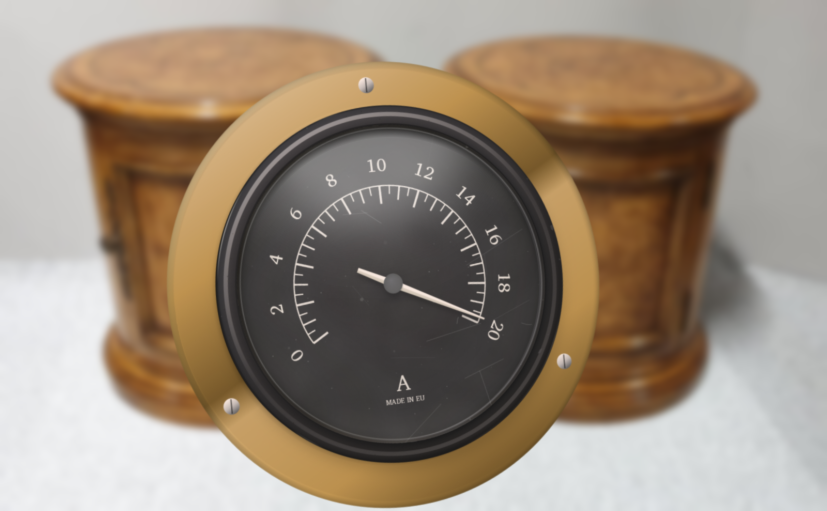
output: 19.75 A
